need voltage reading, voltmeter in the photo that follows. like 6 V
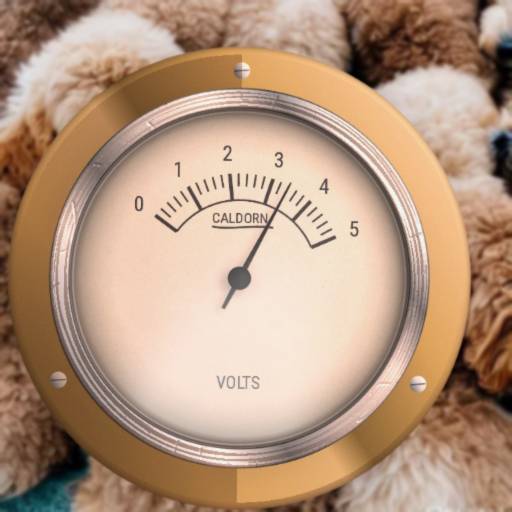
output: 3.4 V
